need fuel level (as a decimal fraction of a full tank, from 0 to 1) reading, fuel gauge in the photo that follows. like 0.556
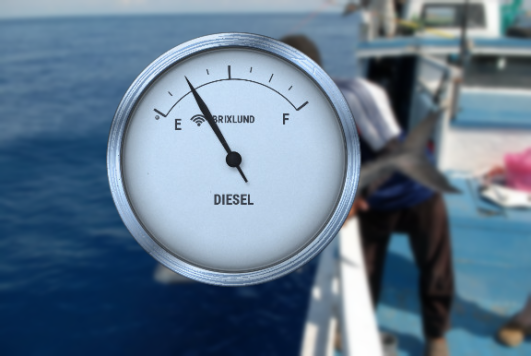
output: 0.25
